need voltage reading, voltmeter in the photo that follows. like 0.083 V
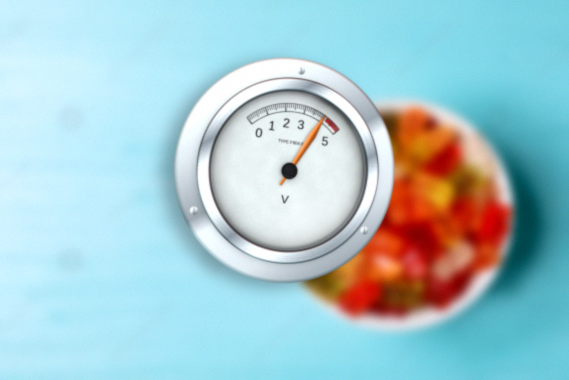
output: 4 V
